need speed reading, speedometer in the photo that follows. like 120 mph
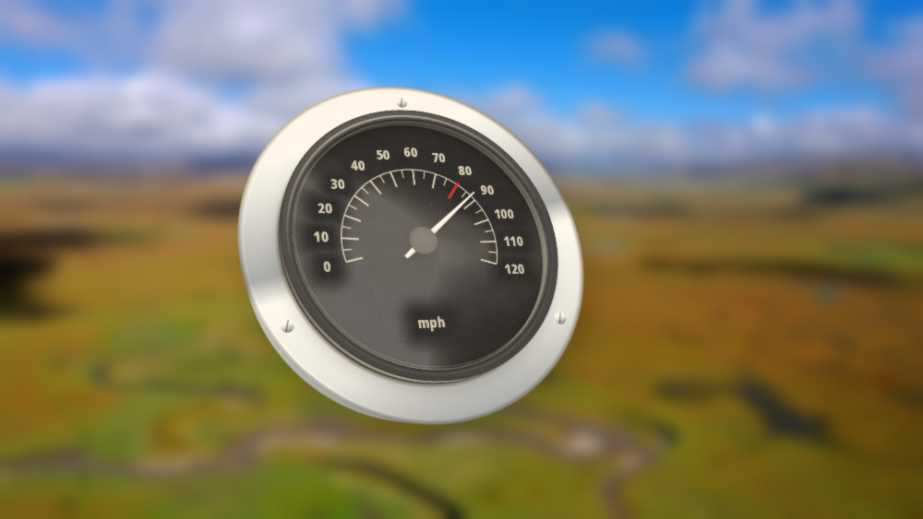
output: 87.5 mph
